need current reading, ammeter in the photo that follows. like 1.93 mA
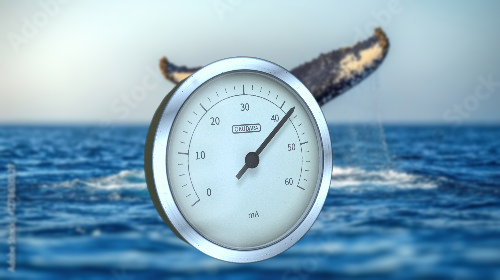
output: 42 mA
